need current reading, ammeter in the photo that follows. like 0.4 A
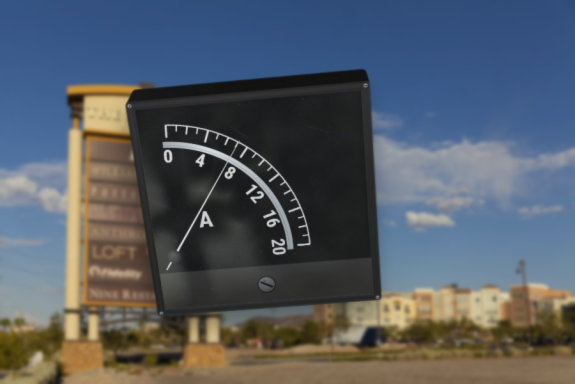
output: 7 A
